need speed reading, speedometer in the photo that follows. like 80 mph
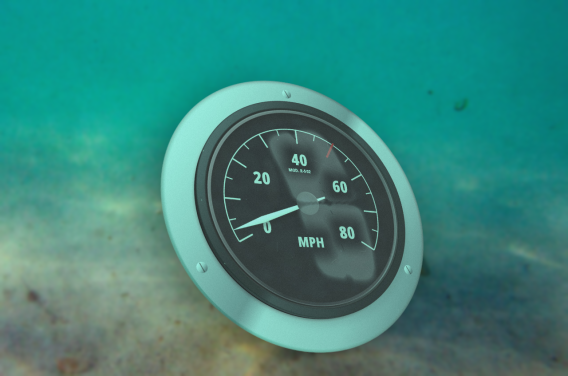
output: 2.5 mph
